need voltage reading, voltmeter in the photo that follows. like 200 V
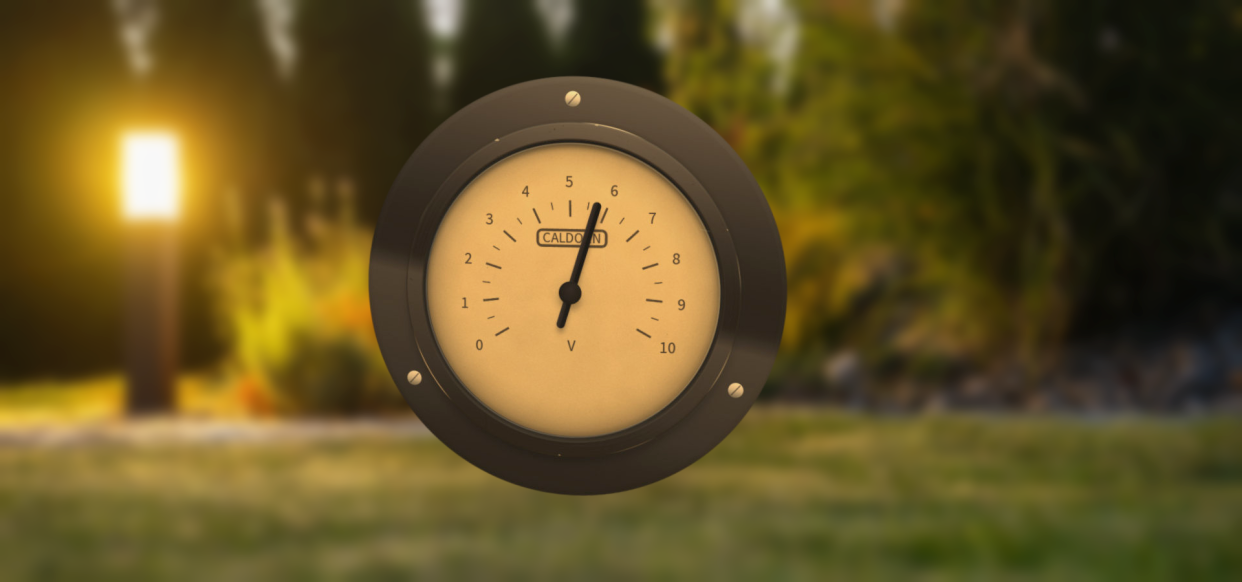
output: 5.75 V
